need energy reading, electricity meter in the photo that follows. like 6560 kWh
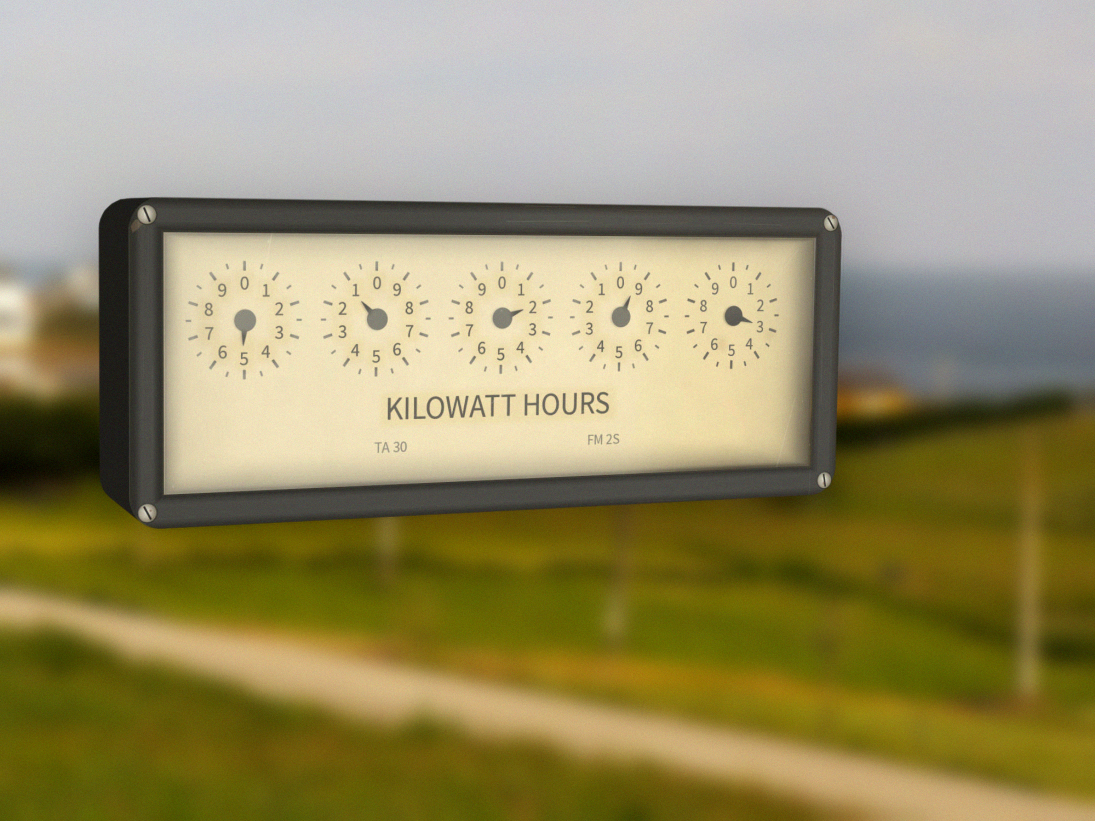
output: 51193 kWh
